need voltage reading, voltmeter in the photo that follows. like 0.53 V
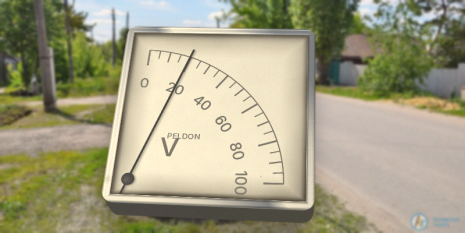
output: 20 V
